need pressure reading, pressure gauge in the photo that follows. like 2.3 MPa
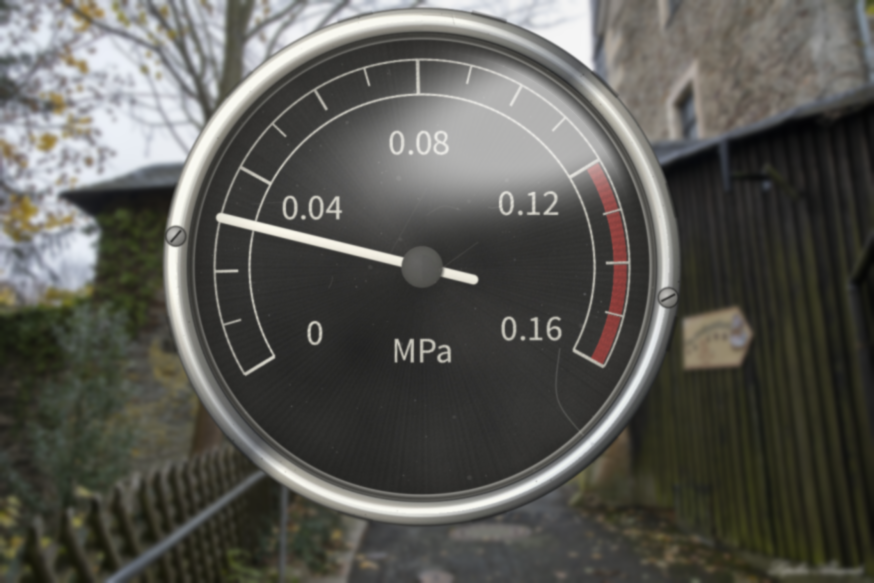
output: 0.03 MPa
